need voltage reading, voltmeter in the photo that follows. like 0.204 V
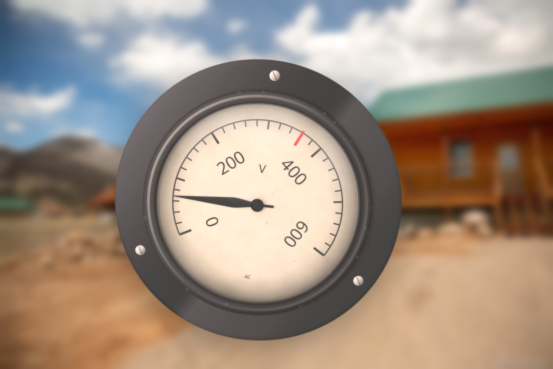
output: 70 V
